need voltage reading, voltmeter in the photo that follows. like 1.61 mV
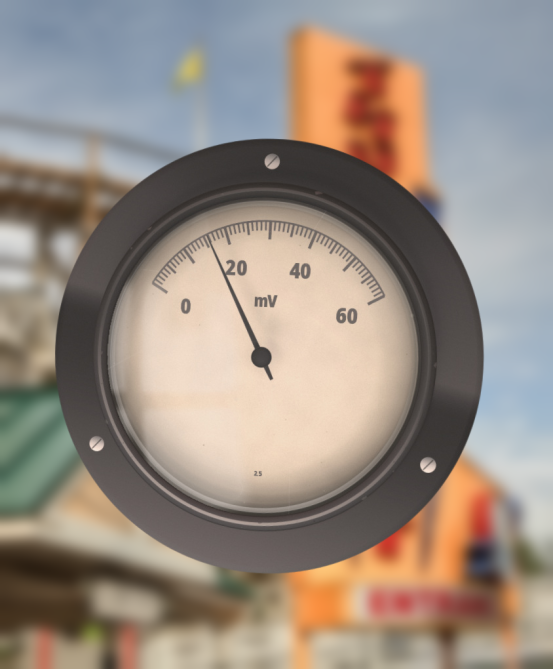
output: 16 mV
